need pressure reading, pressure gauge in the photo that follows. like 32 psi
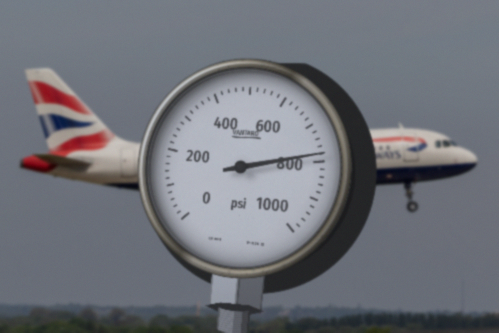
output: 780 psi
